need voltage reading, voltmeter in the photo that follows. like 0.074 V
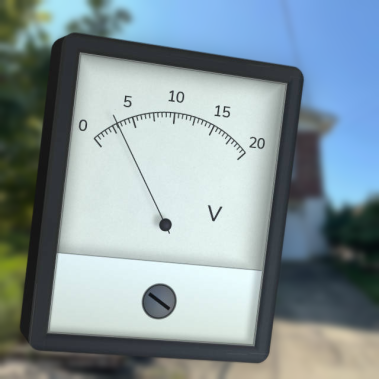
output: 3 V
